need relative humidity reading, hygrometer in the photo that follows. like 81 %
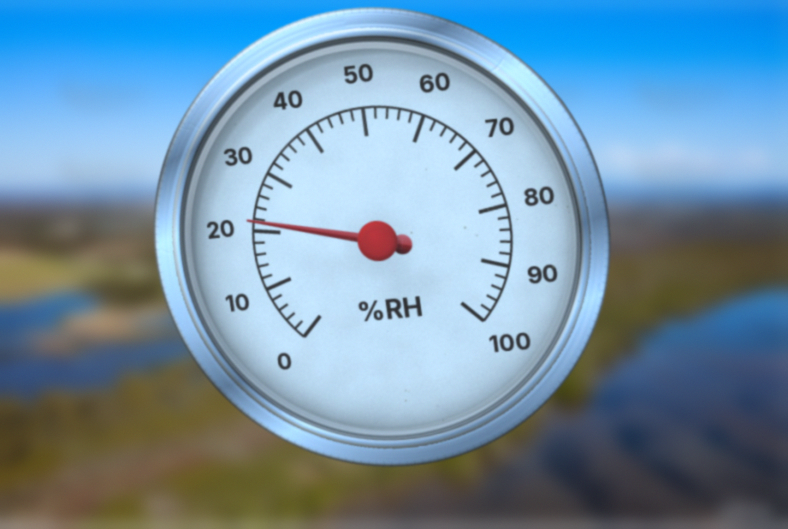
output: 22 %
